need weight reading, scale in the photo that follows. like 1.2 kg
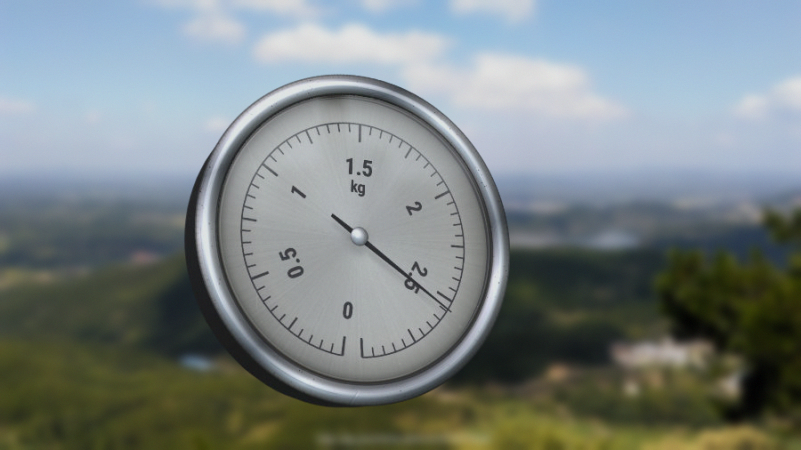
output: 2.55 kg
